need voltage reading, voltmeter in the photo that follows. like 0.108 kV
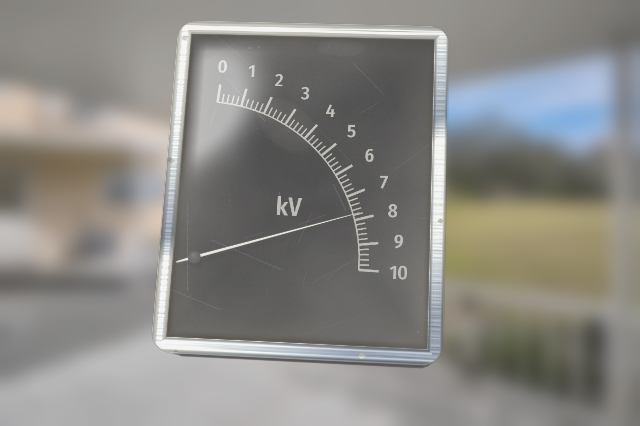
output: 7.8 kV
